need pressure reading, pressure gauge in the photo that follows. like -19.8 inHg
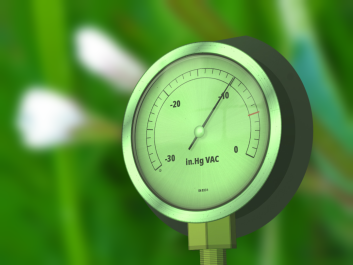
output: -10 inHg
